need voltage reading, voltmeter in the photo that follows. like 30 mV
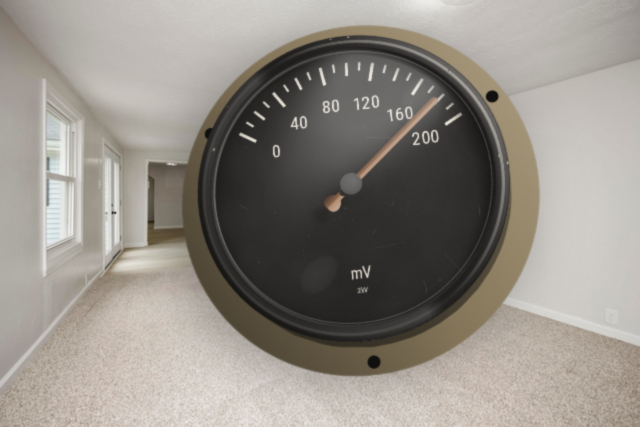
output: 180 mV
